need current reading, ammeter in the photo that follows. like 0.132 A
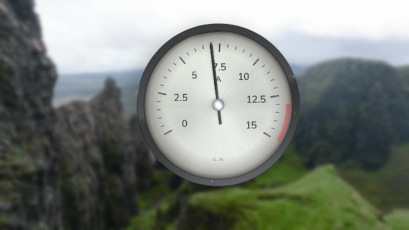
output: 7 A
